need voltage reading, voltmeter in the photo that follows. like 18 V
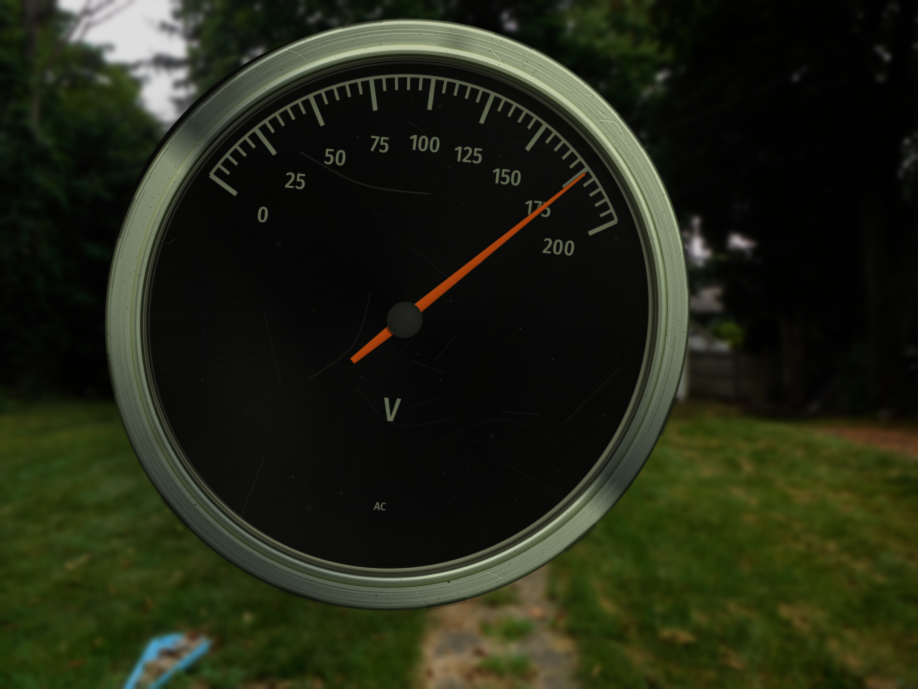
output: 175 V
